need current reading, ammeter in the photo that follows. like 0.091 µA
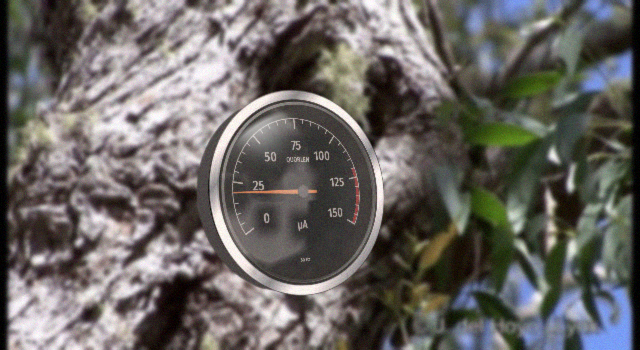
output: 20 µA
